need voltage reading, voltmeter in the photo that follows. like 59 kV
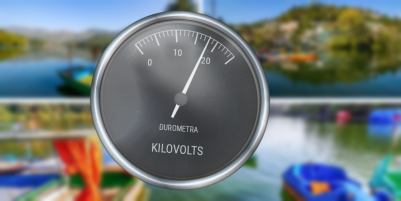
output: 18 kV
